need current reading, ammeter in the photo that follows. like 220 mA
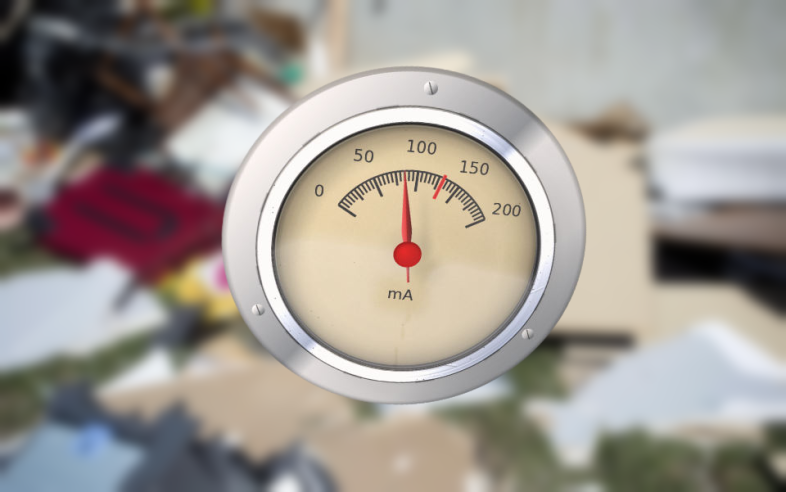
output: 85 mA
